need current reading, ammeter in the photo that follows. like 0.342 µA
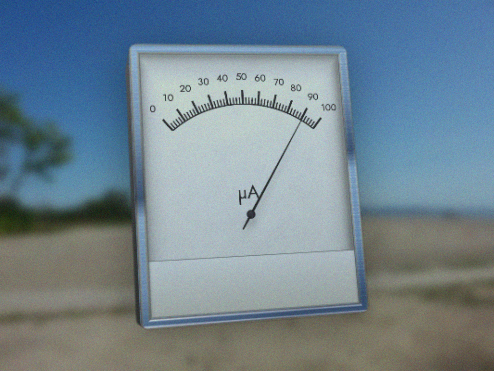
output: 90 µA
